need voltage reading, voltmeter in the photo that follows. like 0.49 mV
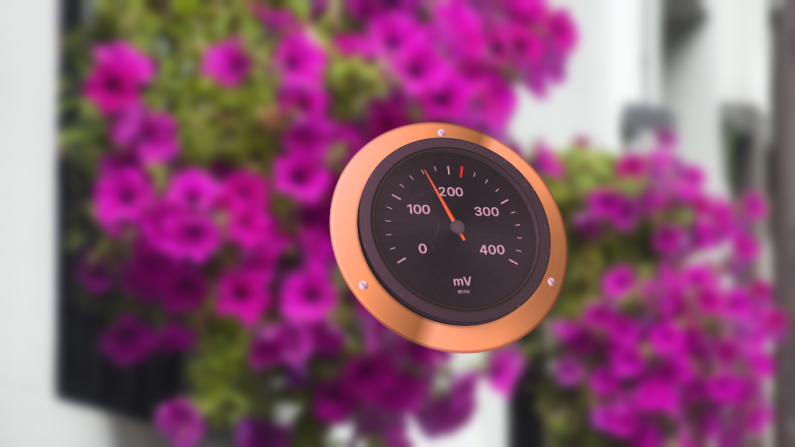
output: 160 mV
